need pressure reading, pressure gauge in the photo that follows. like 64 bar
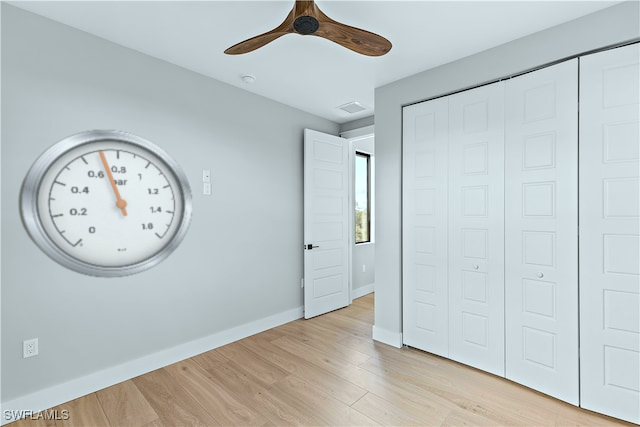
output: 0.7 bar
